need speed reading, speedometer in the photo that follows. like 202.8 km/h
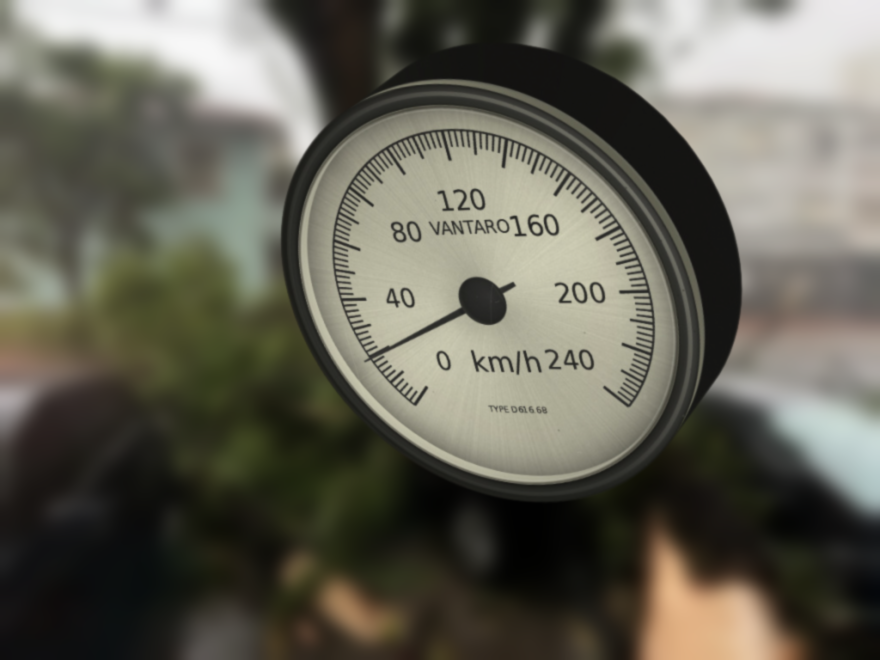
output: 20 km/h
